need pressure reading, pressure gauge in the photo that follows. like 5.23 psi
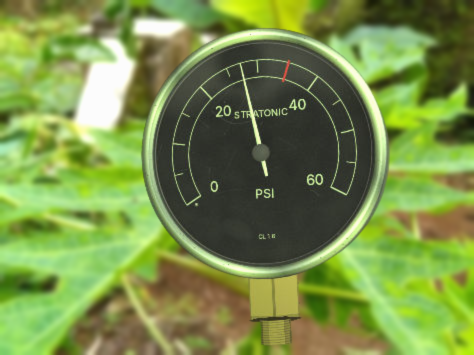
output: 27.5 psi
